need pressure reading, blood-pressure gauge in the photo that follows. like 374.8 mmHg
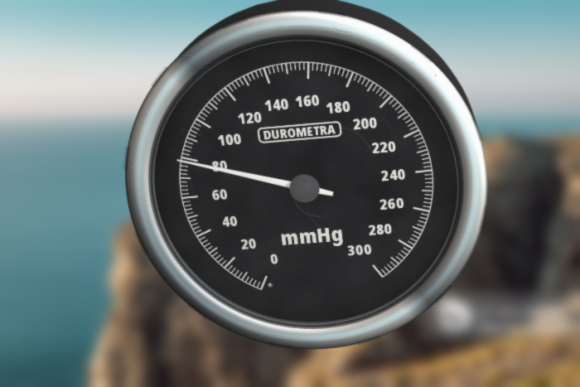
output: 80 mmHg
